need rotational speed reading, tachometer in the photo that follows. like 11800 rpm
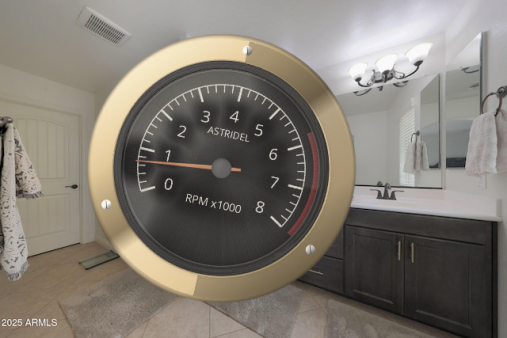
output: 700 rpm
